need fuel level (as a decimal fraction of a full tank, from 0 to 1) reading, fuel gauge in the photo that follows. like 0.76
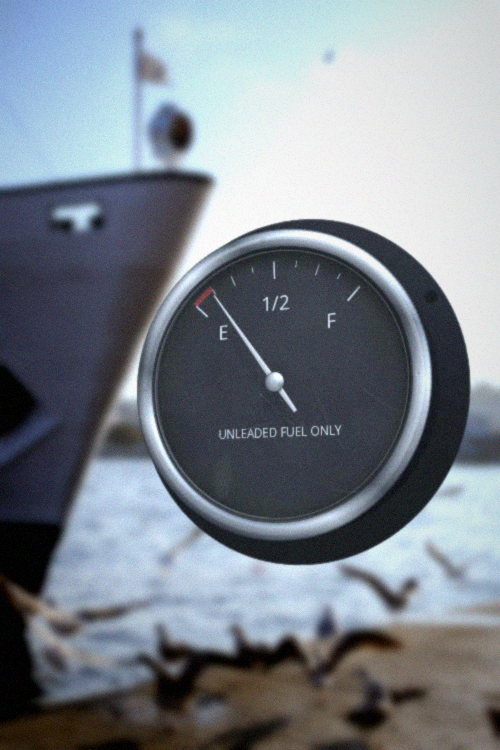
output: 0.125
